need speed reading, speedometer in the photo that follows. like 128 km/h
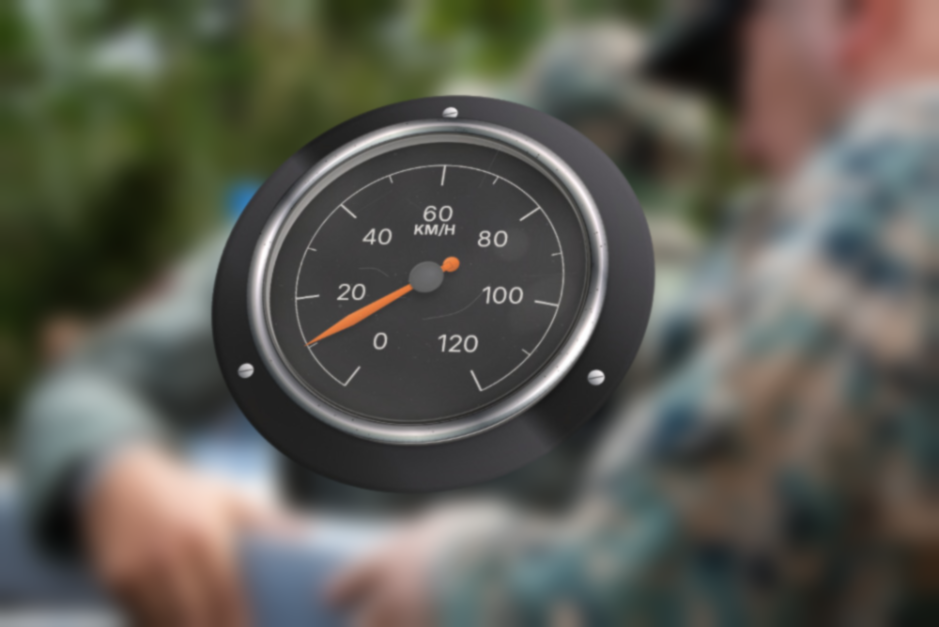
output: 10 km/h
